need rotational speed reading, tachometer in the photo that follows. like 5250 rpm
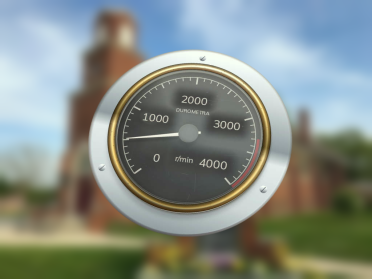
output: 500 rpm
